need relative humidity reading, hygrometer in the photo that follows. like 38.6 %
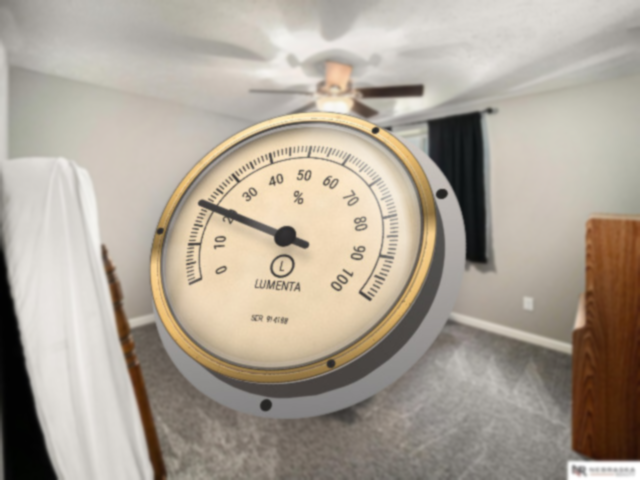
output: 20 %
